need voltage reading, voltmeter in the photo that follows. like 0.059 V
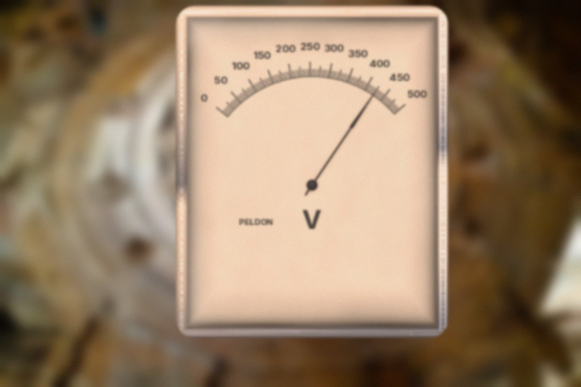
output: 425 V
